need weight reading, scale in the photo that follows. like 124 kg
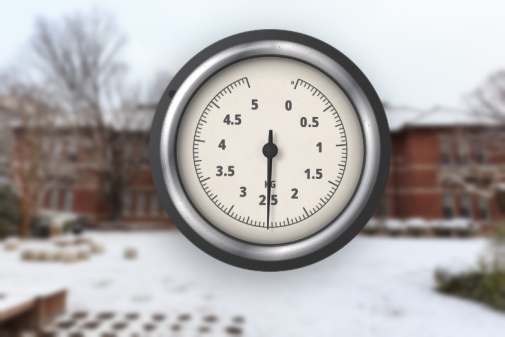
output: 2.5 kg
